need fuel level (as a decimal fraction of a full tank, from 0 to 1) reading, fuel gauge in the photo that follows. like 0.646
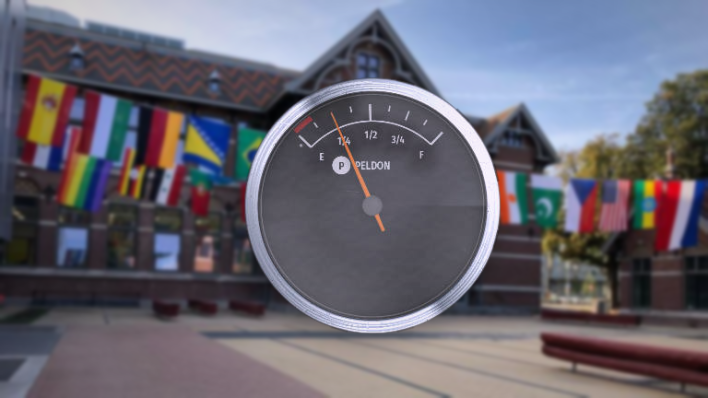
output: 0.25
